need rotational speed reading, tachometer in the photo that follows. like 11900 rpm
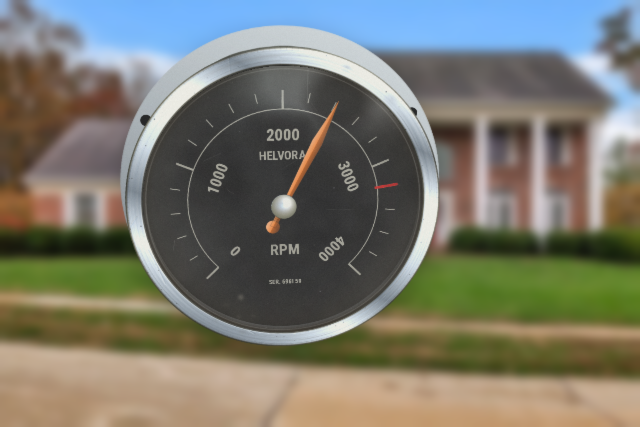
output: 2400 rpm
